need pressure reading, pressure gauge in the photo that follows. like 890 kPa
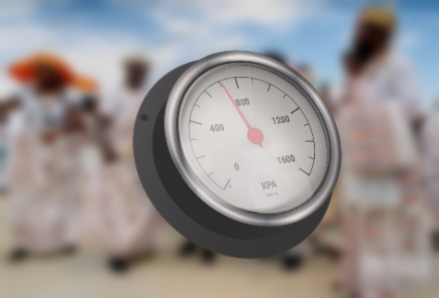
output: 700 kPa
